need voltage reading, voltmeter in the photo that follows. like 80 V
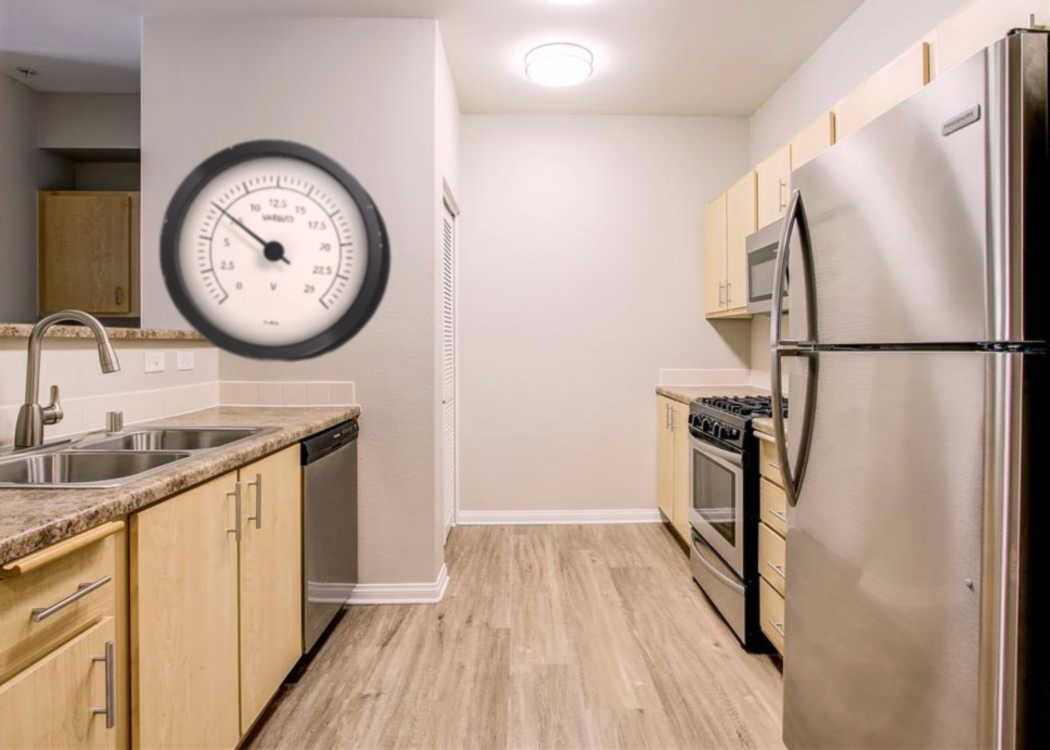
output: 7.5 V
